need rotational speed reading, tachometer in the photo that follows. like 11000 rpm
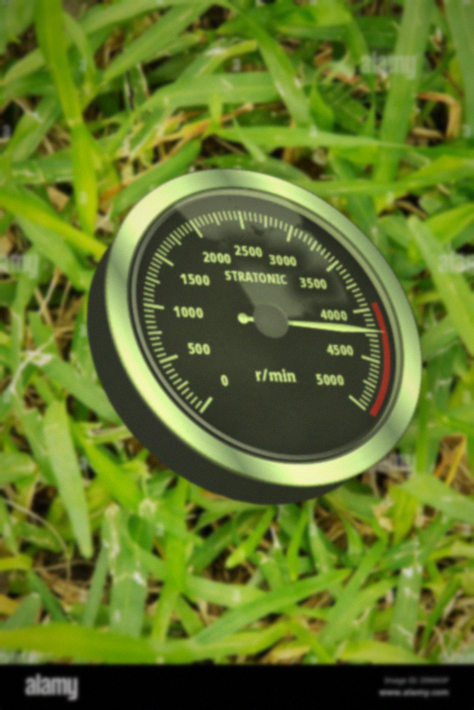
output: 4250 rpm
